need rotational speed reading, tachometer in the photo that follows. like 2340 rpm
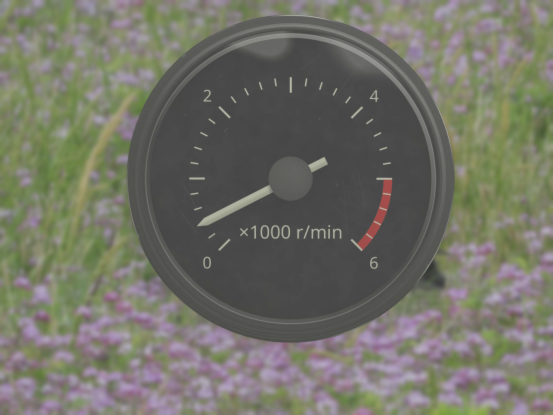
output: 400 rpm
